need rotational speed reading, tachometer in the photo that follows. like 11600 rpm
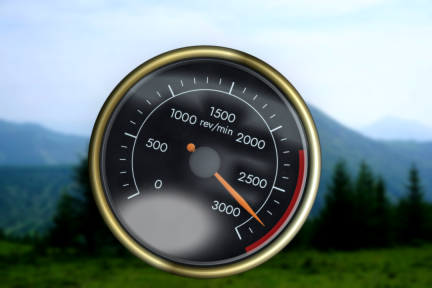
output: 2800 rpm
